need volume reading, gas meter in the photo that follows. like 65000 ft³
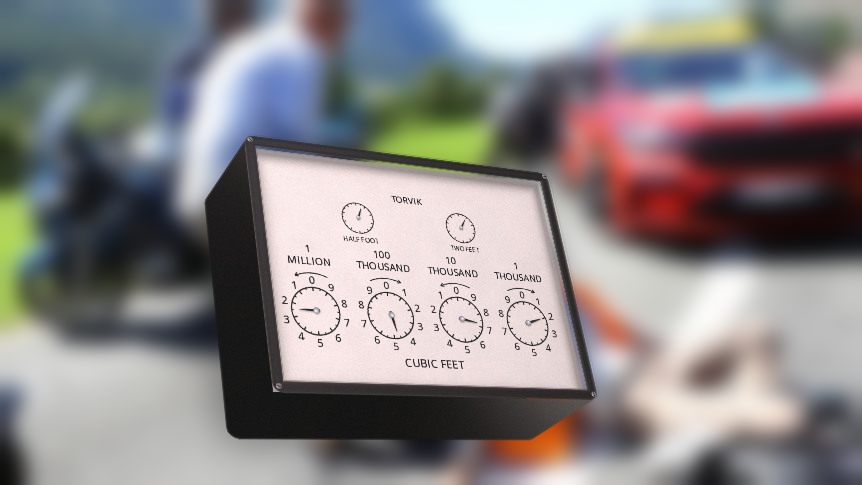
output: 247200 ft³
